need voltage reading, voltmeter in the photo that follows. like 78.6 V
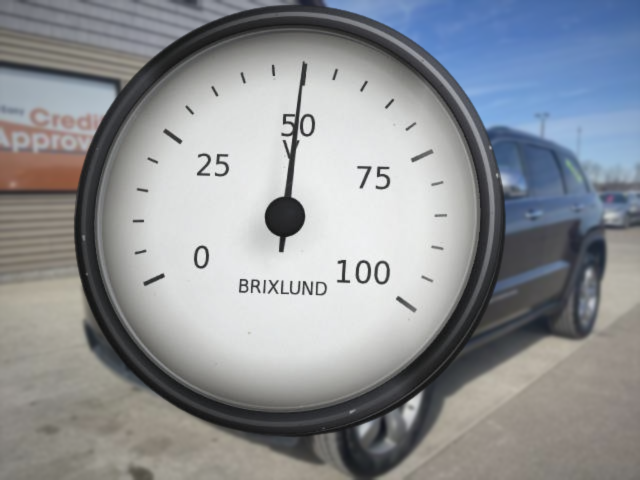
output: 50 V
